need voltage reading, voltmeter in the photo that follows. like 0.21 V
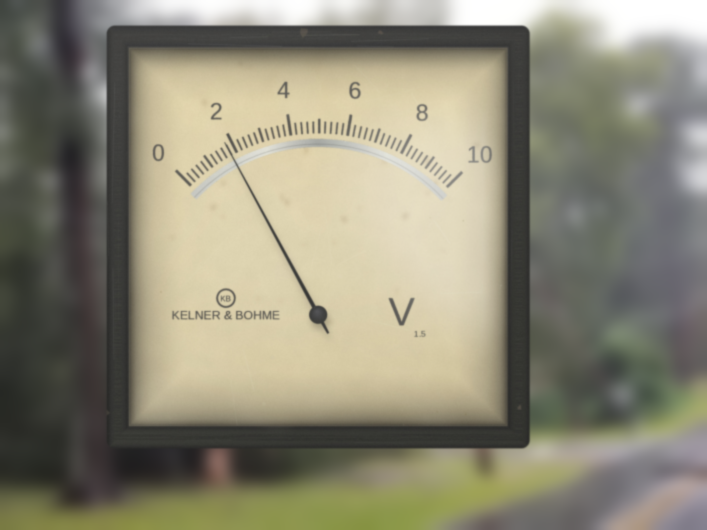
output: 1.8 V
